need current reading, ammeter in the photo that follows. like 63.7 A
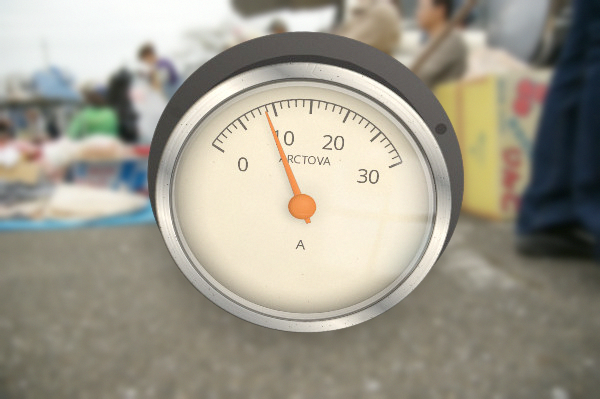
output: 9 A
